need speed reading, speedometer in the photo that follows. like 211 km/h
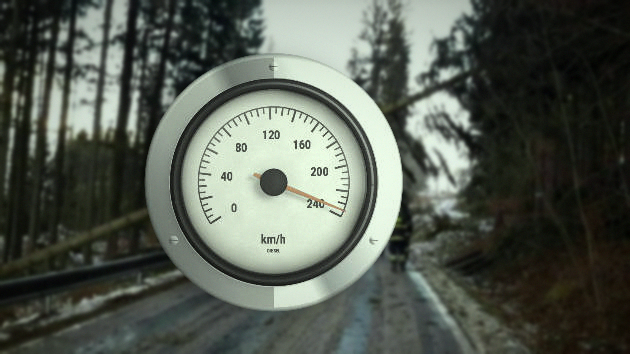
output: 235 km/h
